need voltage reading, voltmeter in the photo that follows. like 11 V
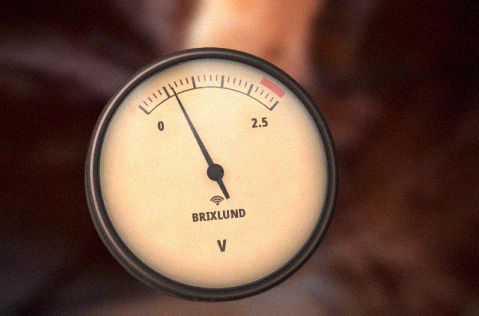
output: 0.6 V
